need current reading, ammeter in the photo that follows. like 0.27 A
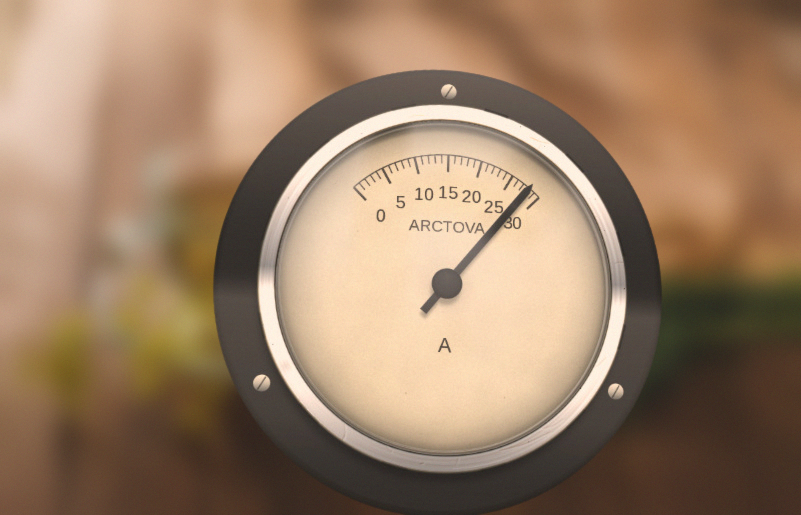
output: 28 A
